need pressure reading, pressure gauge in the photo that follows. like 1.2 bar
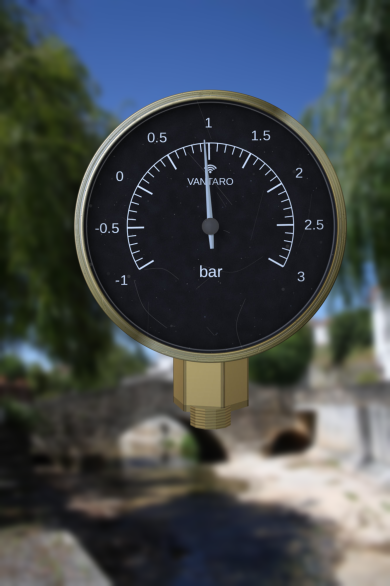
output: 0.95 bar
